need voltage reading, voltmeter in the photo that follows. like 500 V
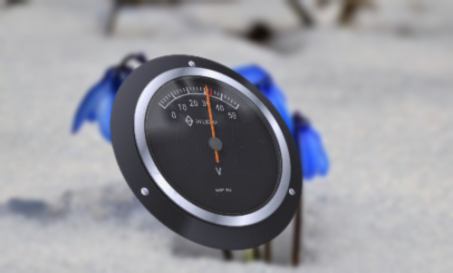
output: 30 V
